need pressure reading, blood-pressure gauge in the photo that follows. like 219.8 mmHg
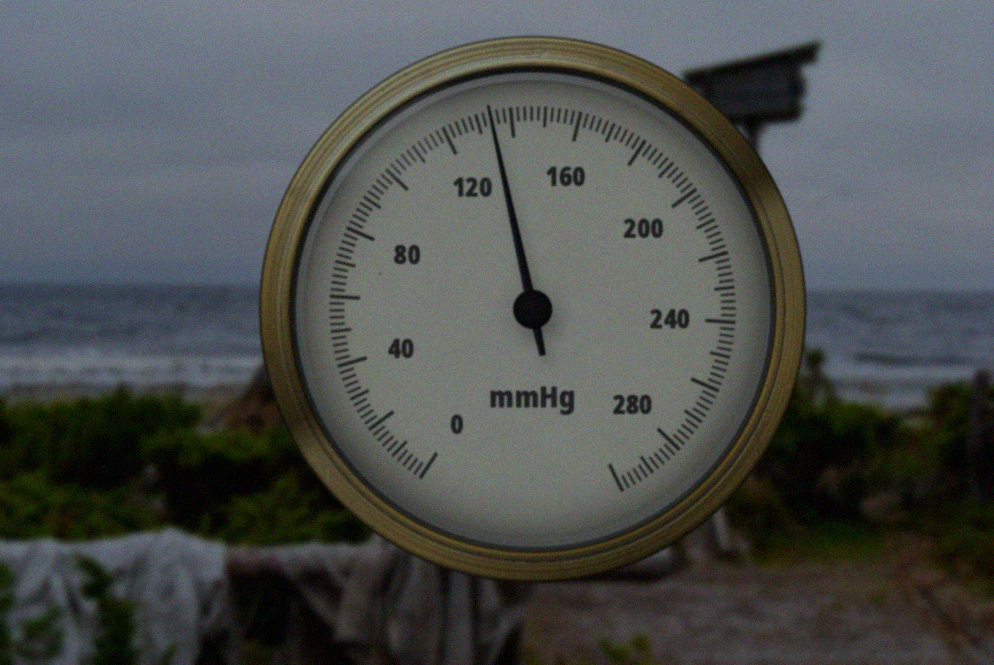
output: 134 mmHg
